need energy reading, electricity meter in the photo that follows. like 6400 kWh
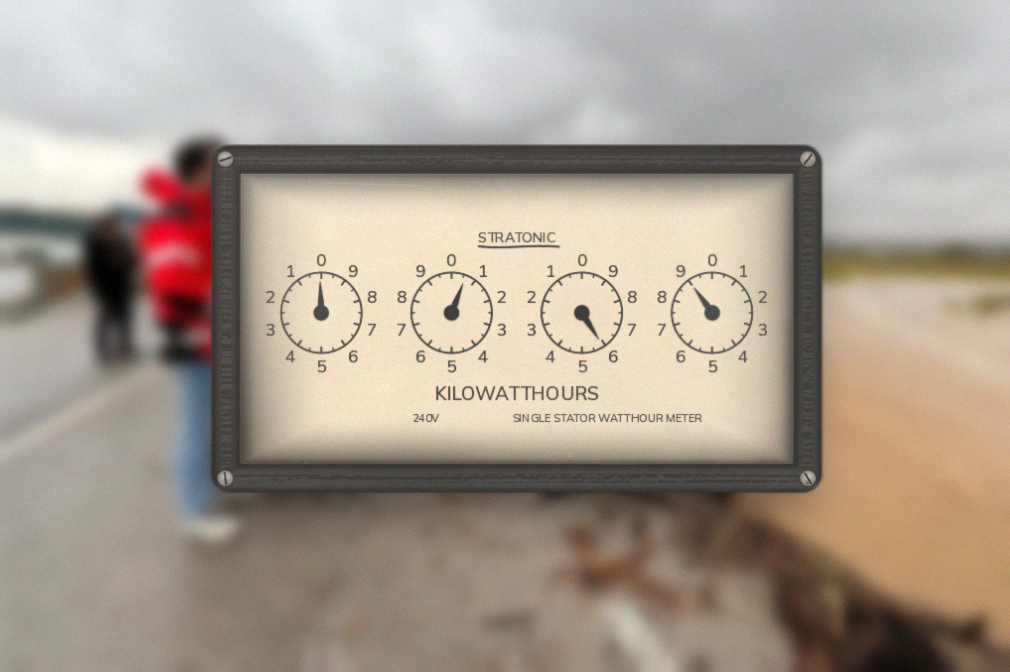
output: 59 kWh
